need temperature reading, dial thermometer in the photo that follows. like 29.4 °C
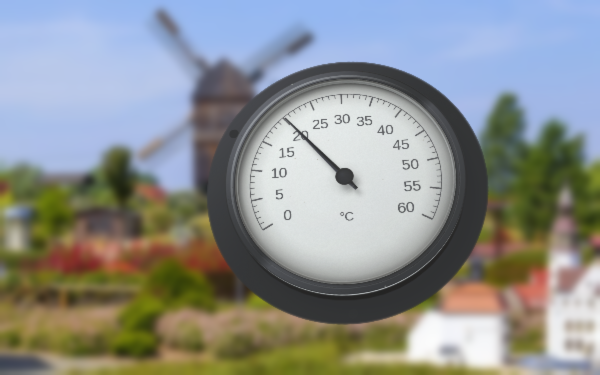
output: 20 °C
